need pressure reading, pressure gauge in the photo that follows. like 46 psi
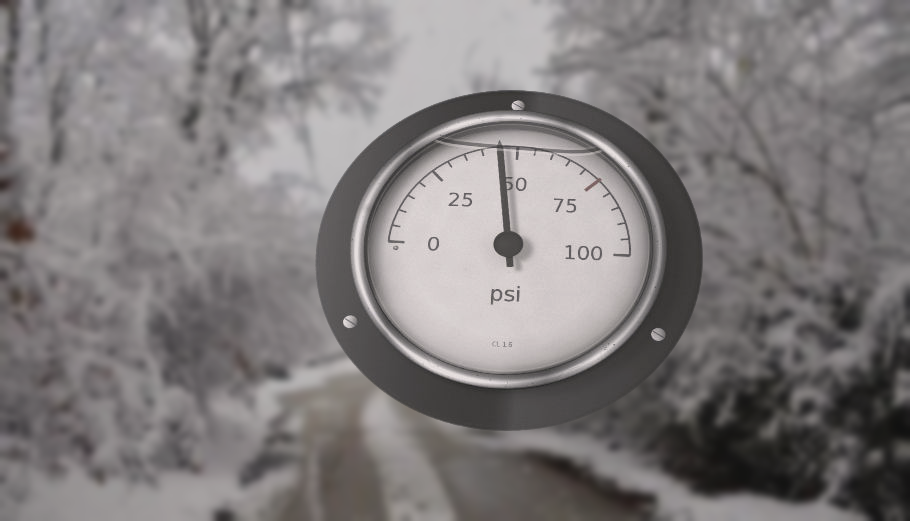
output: 45 psi
